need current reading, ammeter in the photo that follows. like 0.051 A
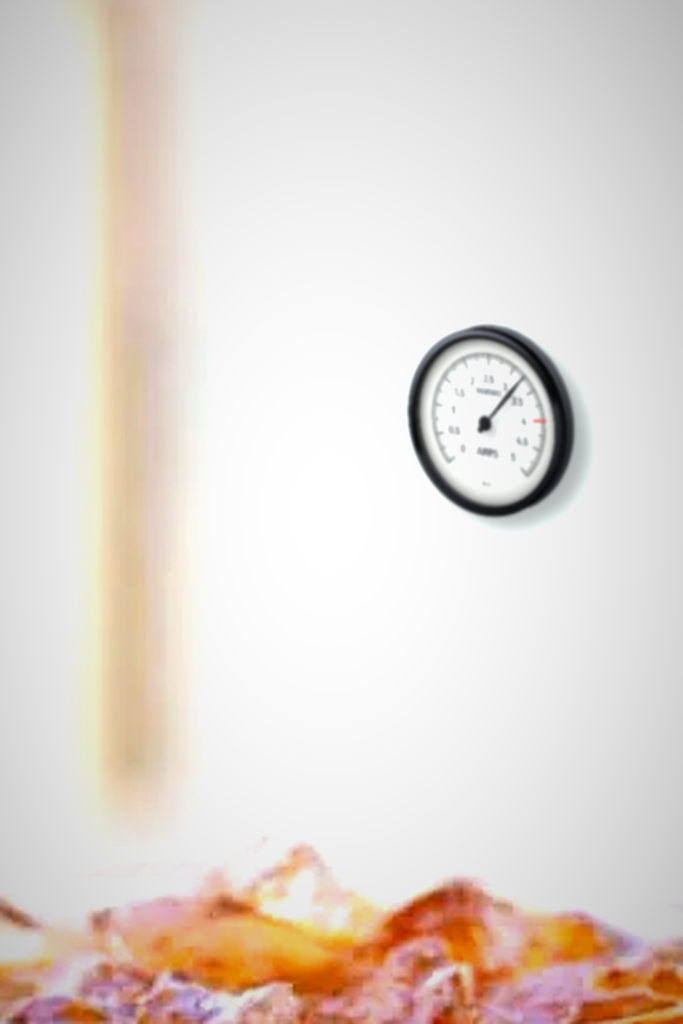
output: 3.25 A
